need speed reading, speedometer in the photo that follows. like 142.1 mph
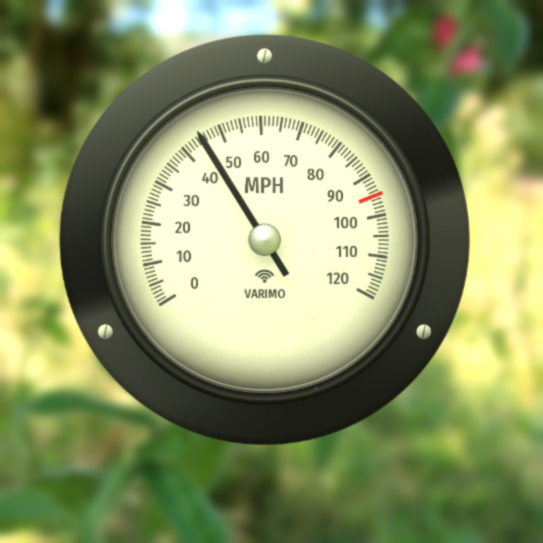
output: 45 mph
